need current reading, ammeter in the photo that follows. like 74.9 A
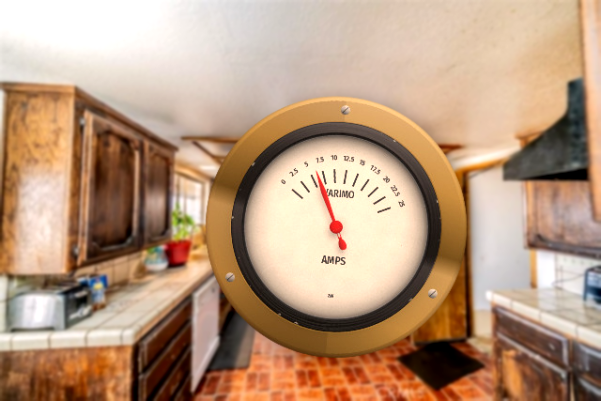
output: 6.25 A
